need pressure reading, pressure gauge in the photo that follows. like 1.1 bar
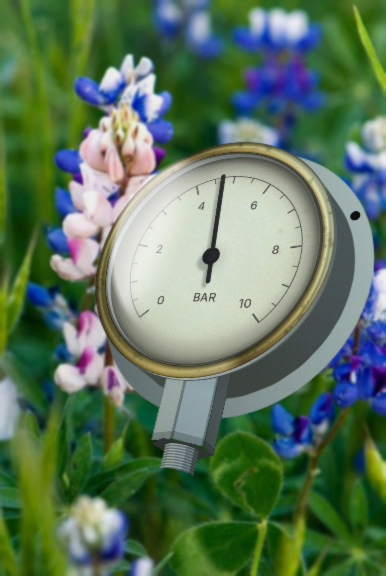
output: 4.75 bar
